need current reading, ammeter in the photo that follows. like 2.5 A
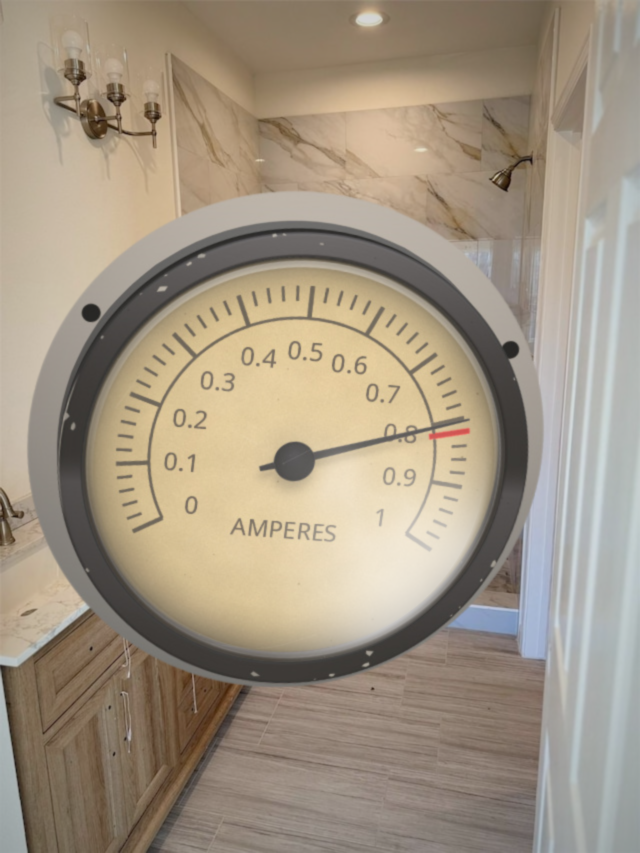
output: 0.8 A
